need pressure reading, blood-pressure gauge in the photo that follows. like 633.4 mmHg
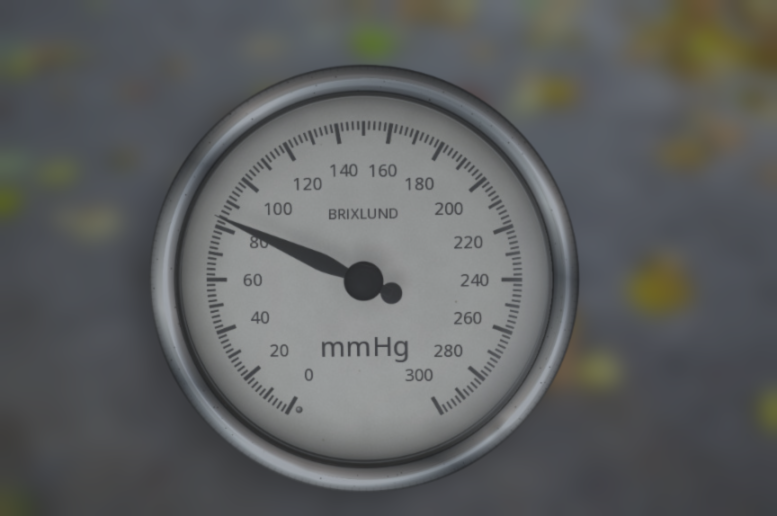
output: 84 mmHg
